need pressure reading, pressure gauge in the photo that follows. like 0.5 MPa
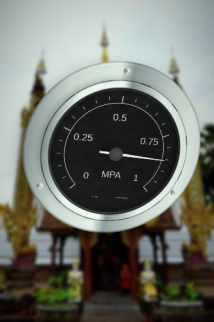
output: 0.85 MPa
